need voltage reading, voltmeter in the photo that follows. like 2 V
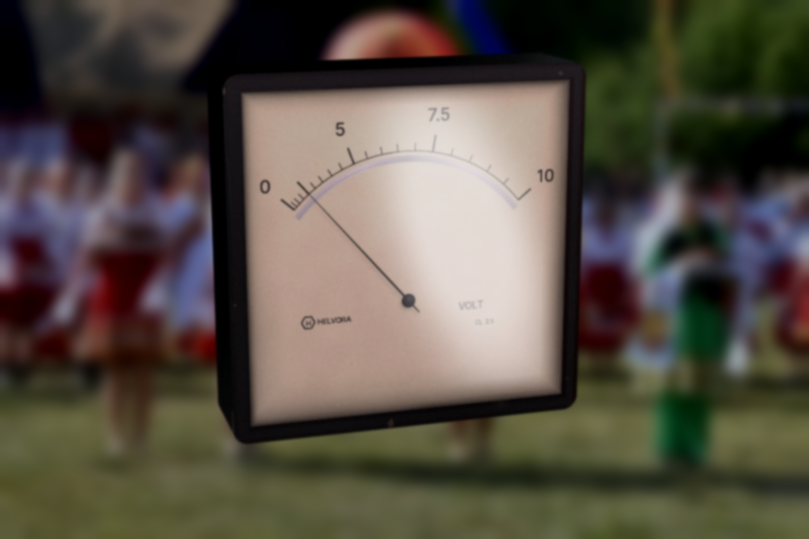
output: 2.5 V
